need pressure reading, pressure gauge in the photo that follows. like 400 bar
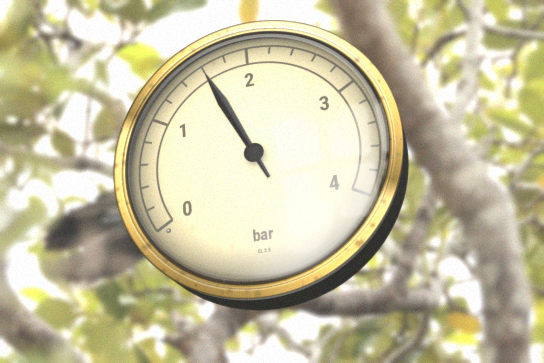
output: 1.6 bar
